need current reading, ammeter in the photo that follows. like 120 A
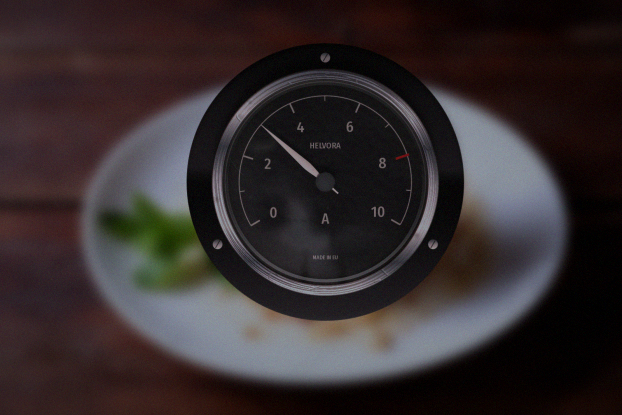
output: 3 A
